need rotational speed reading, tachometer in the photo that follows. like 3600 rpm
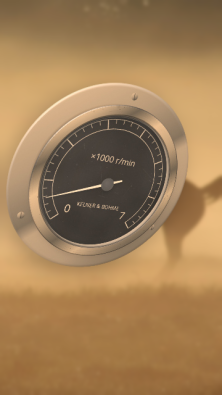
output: 600 rpm
